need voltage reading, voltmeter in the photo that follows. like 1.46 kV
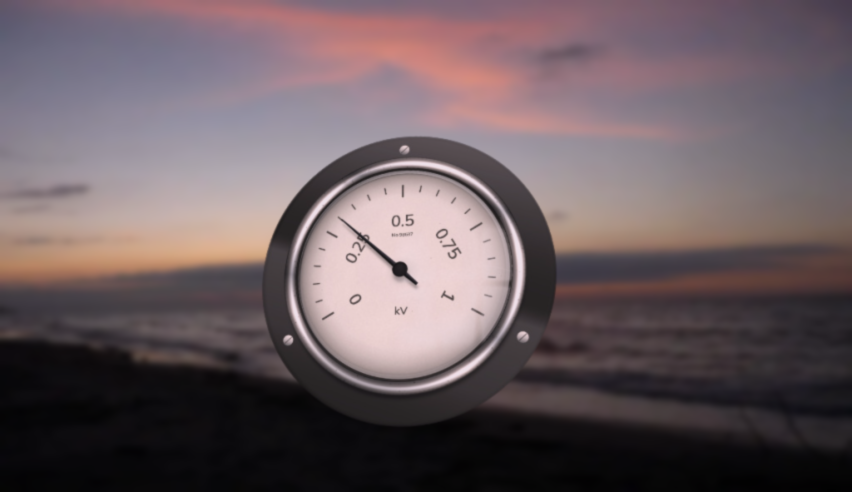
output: 0.3 kV
